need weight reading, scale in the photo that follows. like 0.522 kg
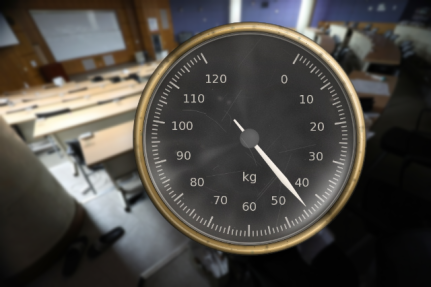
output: 44 kg
